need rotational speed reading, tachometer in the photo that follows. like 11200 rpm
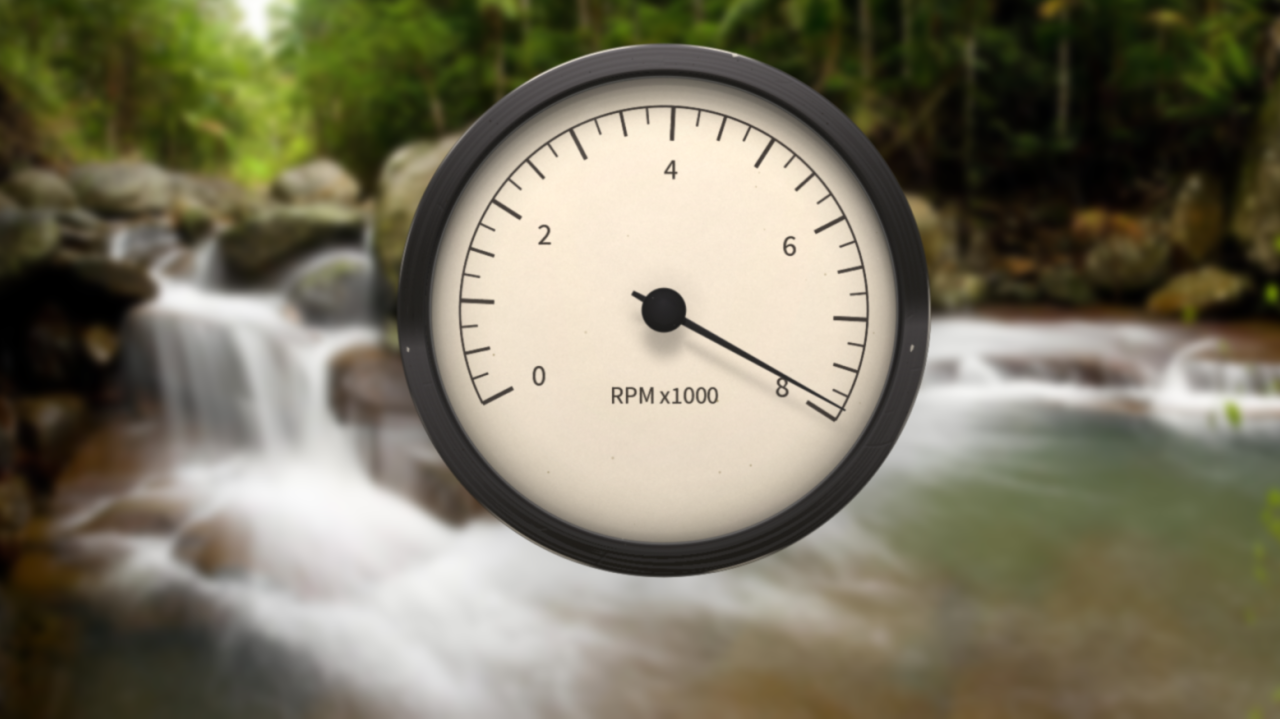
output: 7875 rpm
